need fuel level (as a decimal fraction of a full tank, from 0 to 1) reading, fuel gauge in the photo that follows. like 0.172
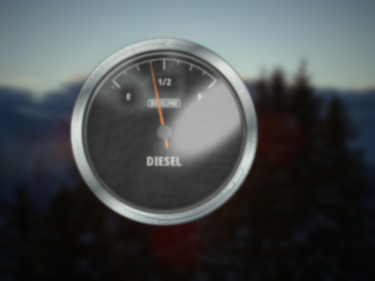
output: 0.375
